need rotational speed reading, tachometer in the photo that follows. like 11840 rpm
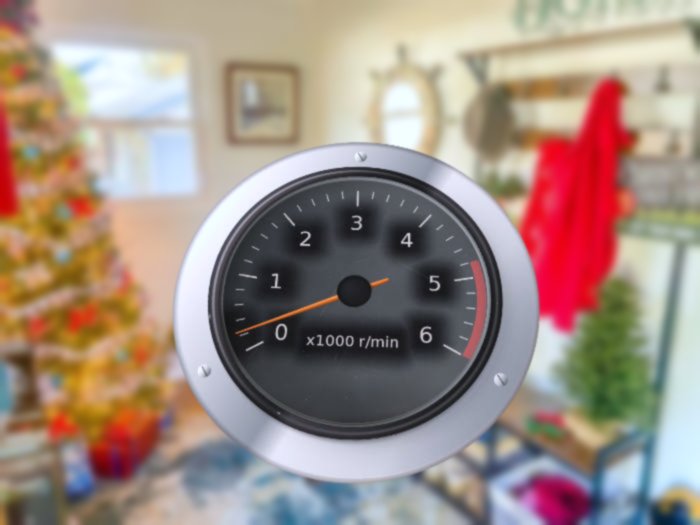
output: 200 rpm
